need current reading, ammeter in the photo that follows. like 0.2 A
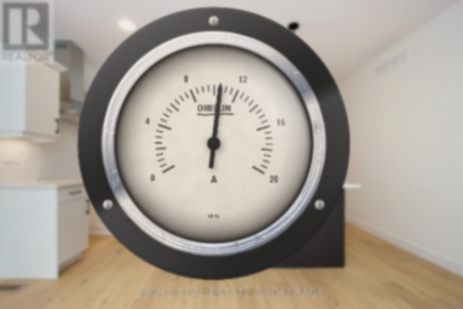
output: 10.5 A
